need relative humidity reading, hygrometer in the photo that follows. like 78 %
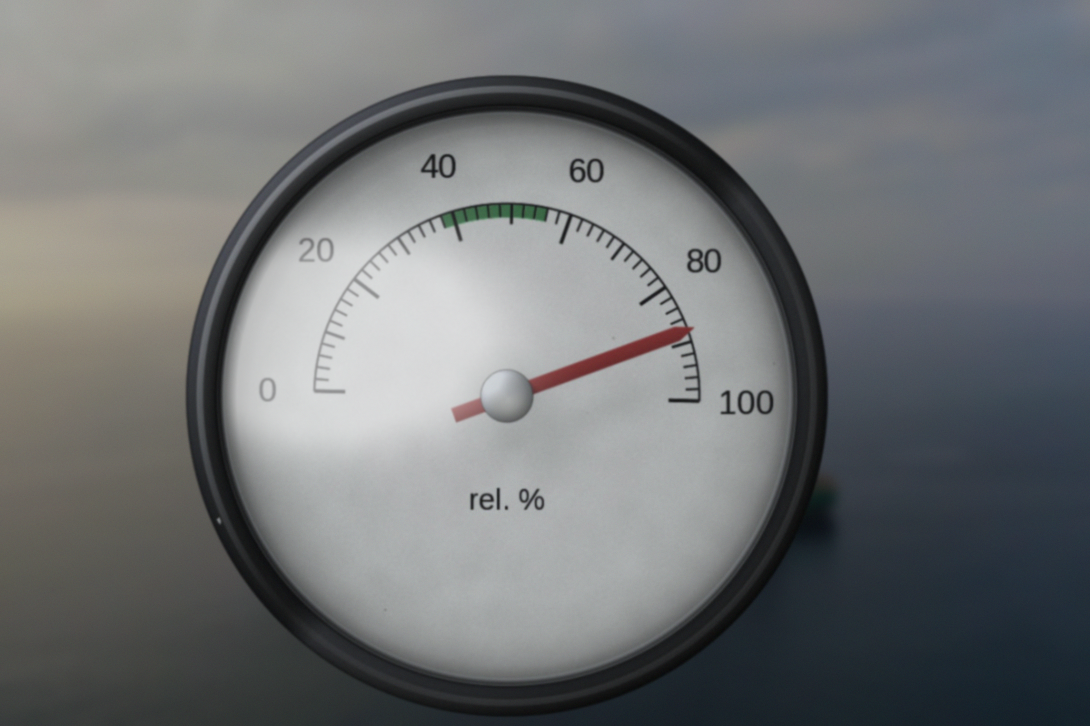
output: 88 %
